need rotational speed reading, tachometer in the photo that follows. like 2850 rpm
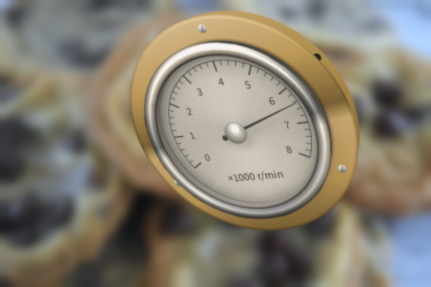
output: 6400 rpm
